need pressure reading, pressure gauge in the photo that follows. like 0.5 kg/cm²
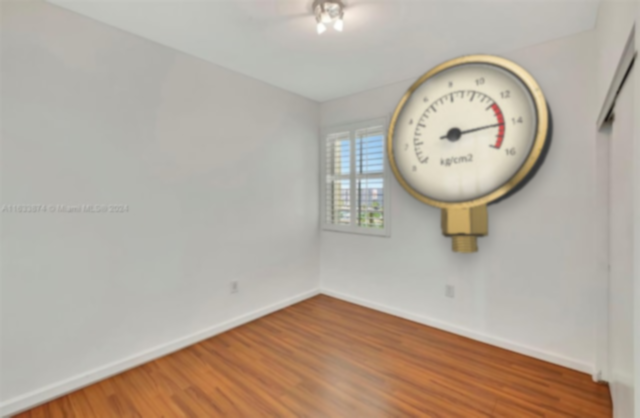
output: 14 kg/cm²
